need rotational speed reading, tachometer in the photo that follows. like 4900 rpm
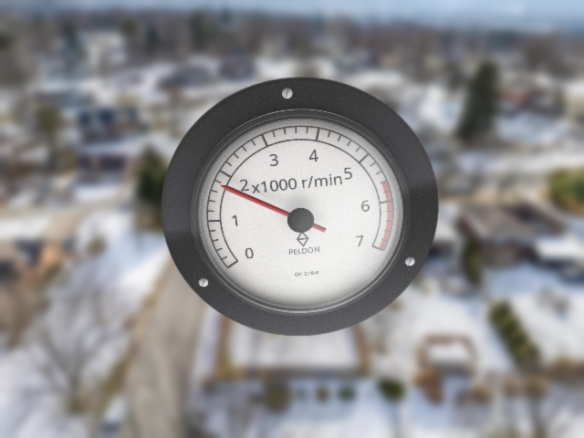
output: 1800 rpm
